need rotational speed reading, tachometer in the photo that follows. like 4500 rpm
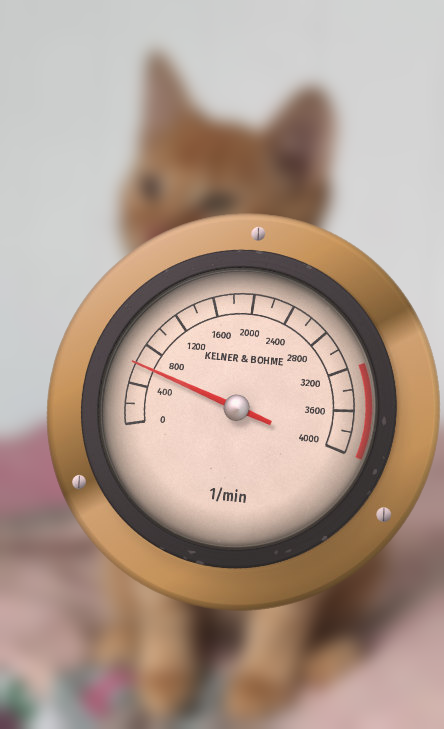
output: 600 rpm
